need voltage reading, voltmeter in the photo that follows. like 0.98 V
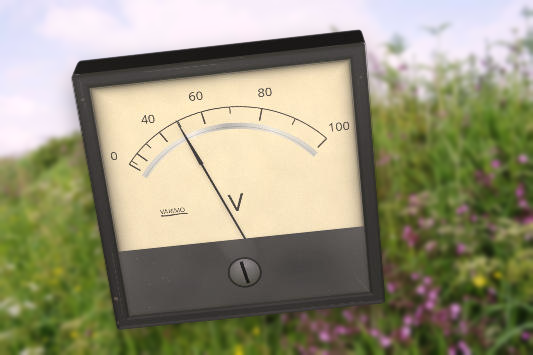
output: 50 V
